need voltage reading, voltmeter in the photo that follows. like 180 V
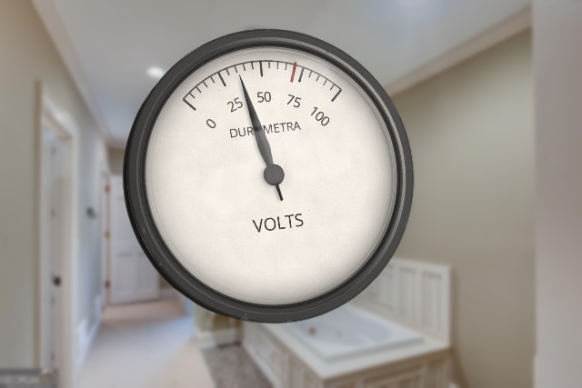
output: 35 V
